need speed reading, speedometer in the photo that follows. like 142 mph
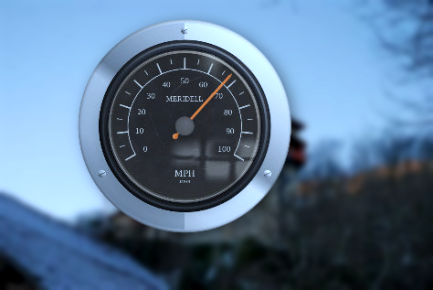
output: 67.5 mph
